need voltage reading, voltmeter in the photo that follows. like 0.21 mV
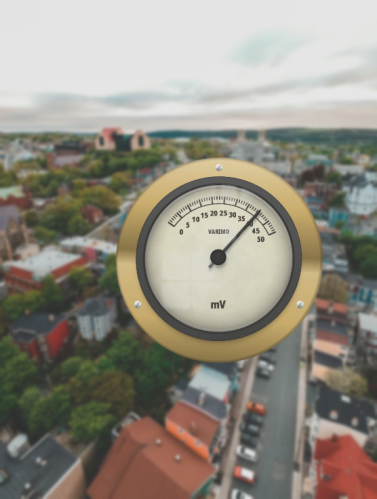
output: 40 mV
